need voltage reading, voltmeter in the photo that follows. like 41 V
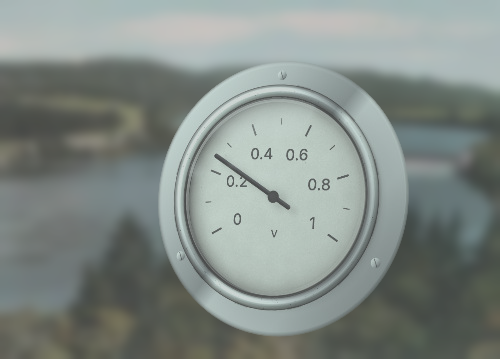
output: 0.25 V
